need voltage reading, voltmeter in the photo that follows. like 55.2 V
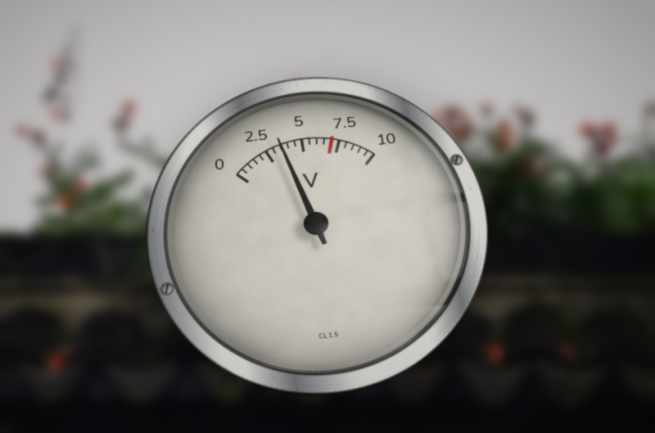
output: 3.5 V
